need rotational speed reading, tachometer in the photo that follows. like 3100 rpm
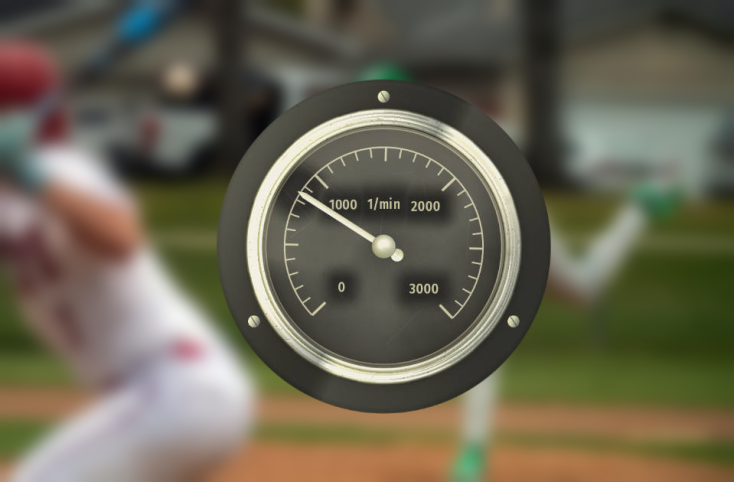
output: 850 rpm
